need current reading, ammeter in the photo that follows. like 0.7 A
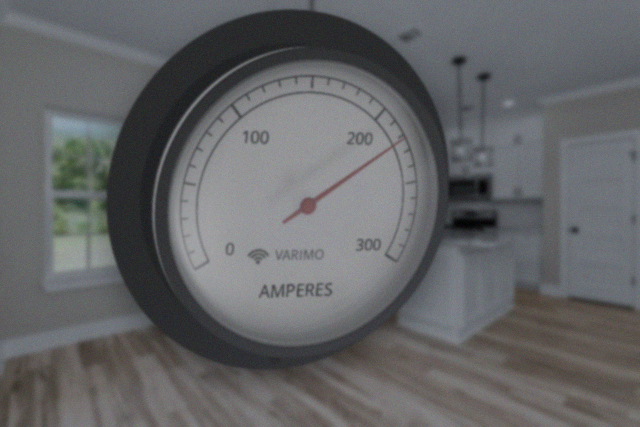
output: 220 A
